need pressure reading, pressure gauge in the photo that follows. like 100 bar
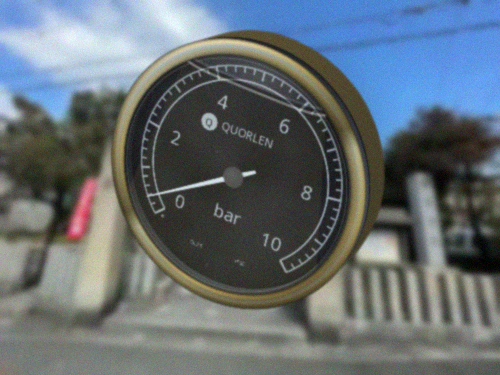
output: 0.4 bar
